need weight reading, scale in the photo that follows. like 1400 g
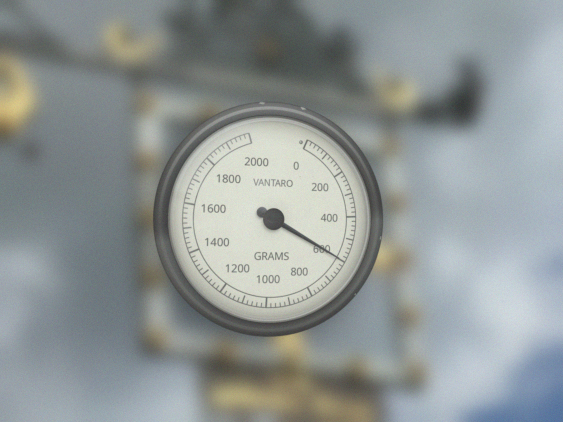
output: 600 g
